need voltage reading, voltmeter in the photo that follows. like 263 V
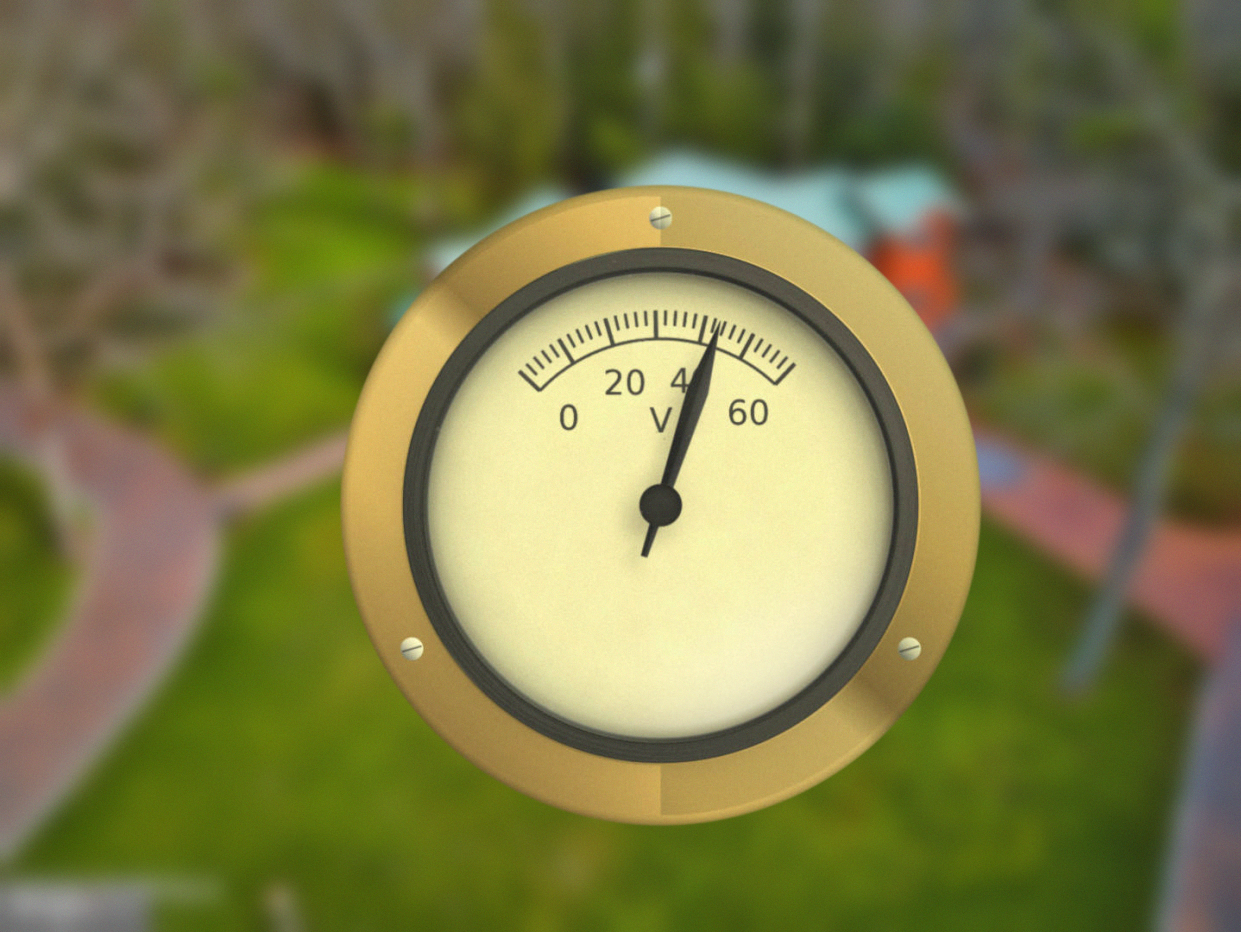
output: 43 V
